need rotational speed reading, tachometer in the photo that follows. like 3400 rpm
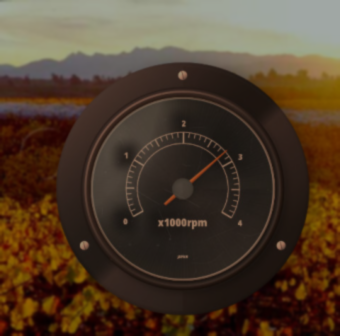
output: 2800 rpm
